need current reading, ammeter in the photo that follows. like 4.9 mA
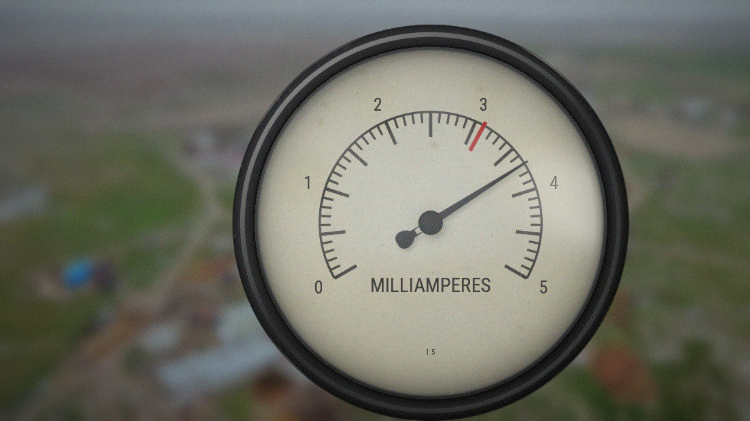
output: 3.7 mA
